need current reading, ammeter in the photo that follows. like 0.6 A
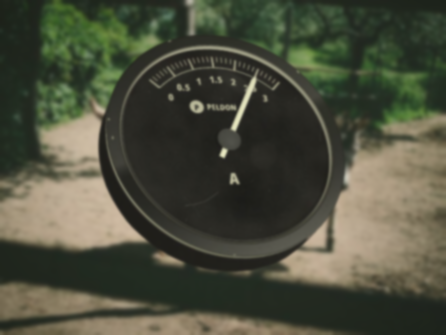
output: 2.5 A
